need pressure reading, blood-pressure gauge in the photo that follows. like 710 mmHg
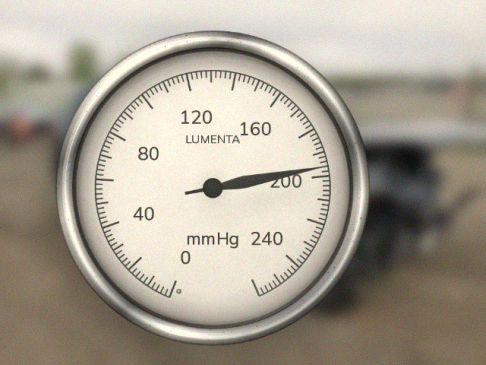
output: 196 mmHg
